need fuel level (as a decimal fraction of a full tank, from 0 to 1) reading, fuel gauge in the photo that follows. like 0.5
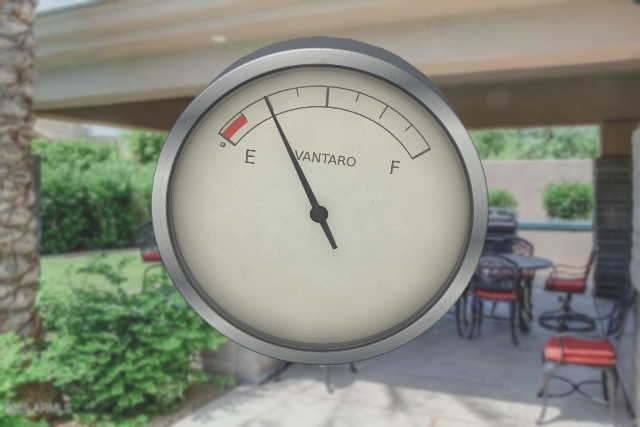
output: 0.25
